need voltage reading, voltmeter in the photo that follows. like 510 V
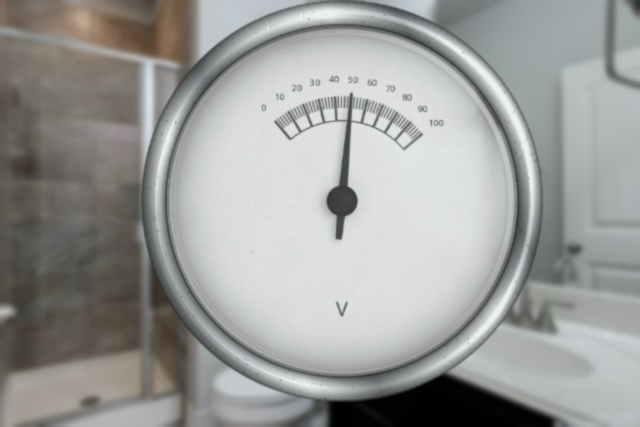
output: 50 V
